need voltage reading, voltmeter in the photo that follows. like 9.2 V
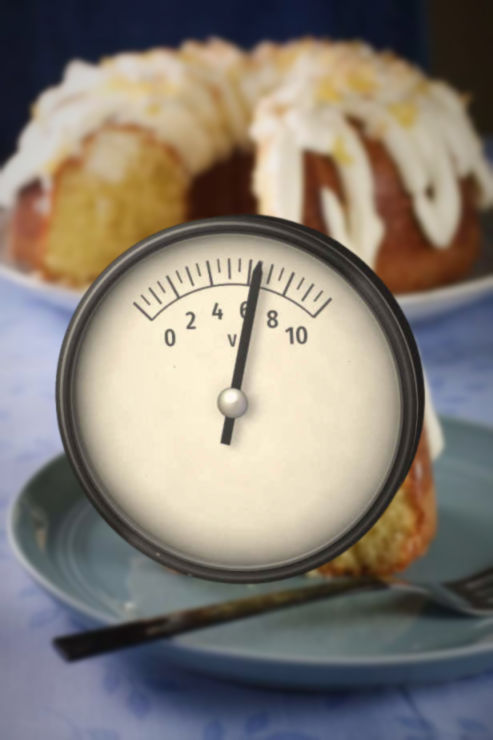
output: 6.5 V
